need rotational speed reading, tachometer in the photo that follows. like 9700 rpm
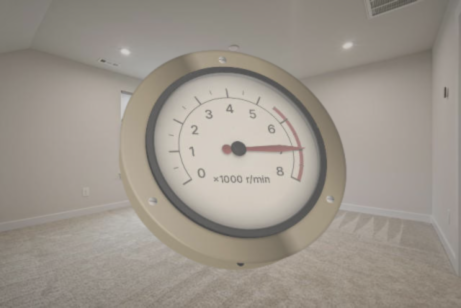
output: 7000 rpm
